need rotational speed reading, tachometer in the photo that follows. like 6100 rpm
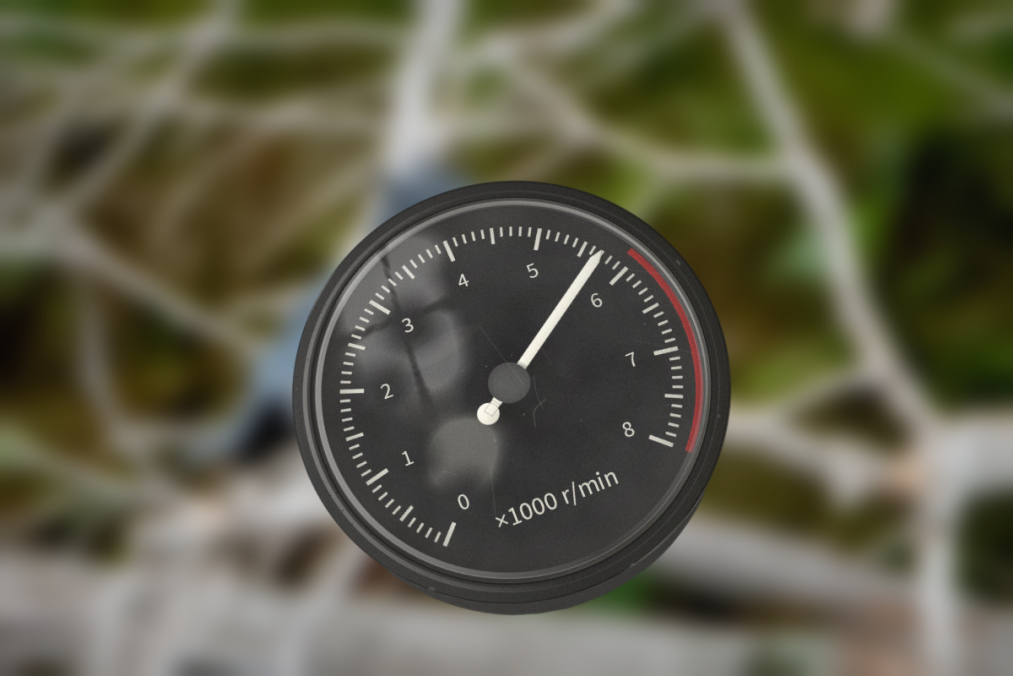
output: 5700 rpm
